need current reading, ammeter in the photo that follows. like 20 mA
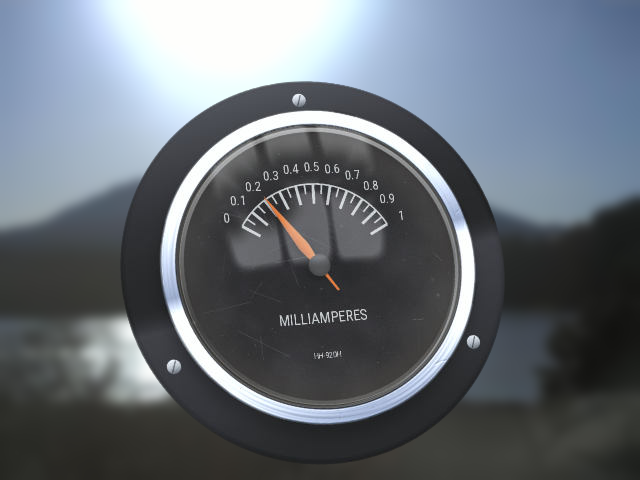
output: 0.2 mA
